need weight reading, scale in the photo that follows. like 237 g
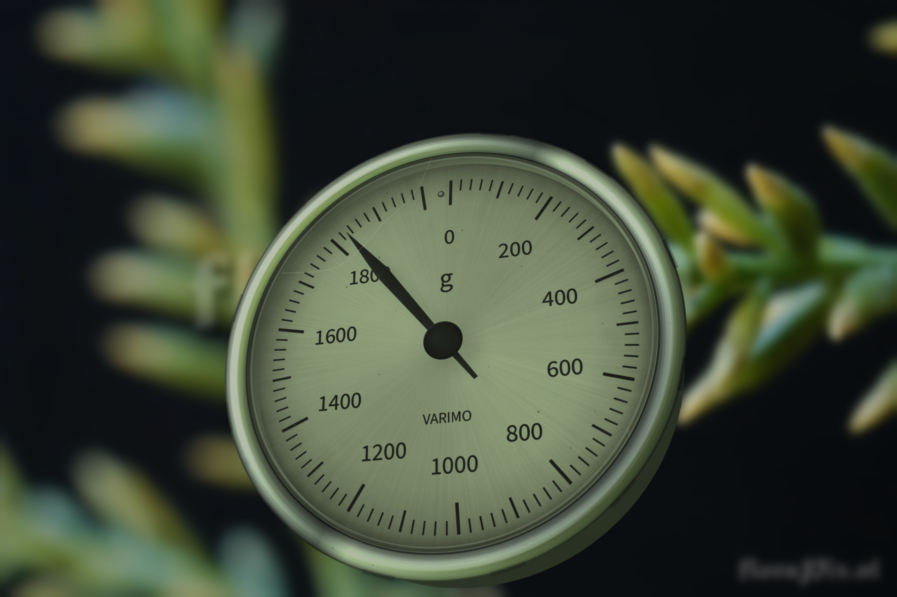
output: 1830 g
